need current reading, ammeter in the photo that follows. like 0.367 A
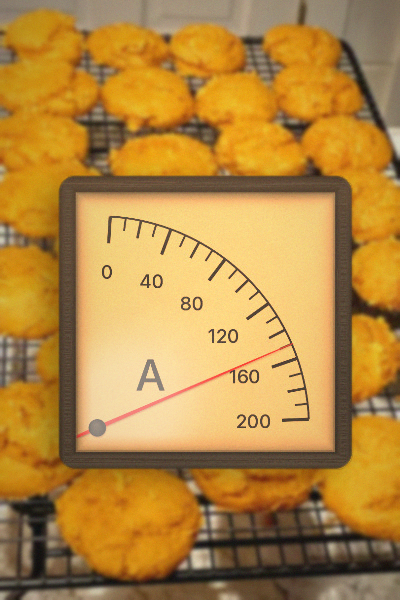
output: 150 A
